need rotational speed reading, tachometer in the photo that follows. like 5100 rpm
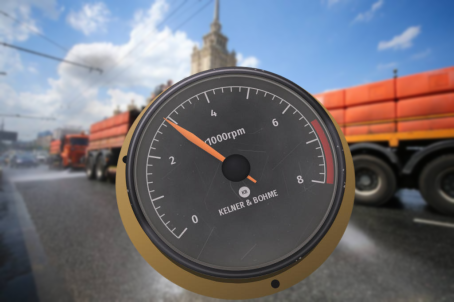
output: 2900 rpm
